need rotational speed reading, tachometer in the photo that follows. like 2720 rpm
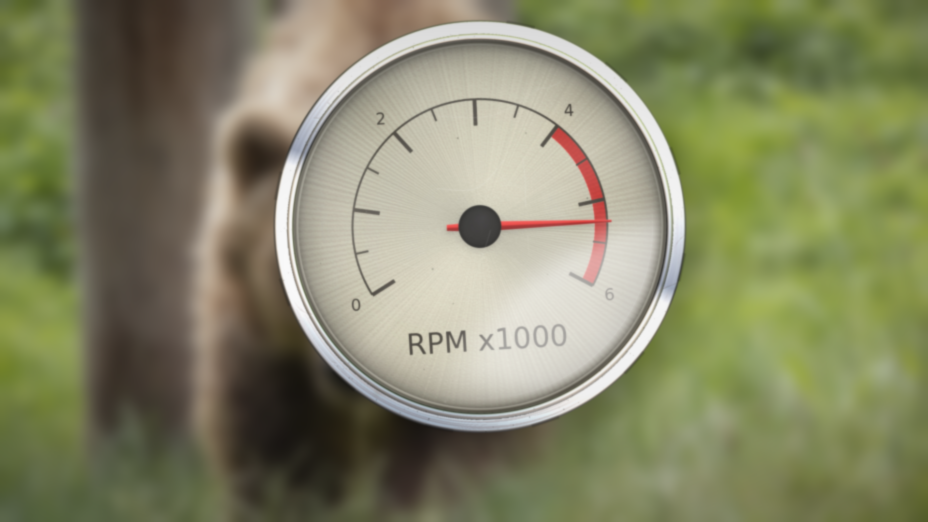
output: 5250 rpm
